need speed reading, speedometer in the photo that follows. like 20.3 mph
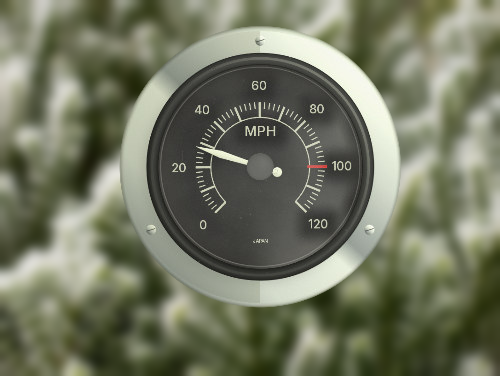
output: 28 mph
